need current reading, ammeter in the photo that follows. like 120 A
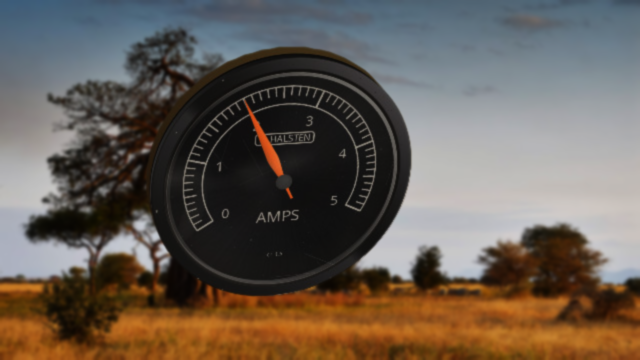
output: 2 A
